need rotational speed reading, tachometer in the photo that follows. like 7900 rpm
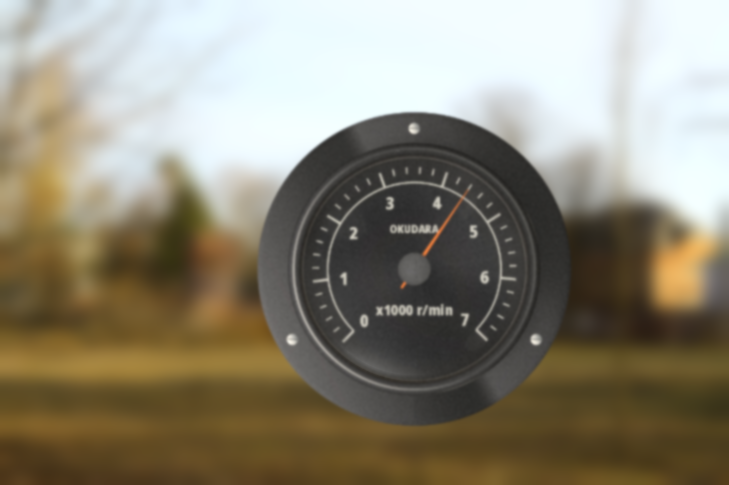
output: 4400 rpm
